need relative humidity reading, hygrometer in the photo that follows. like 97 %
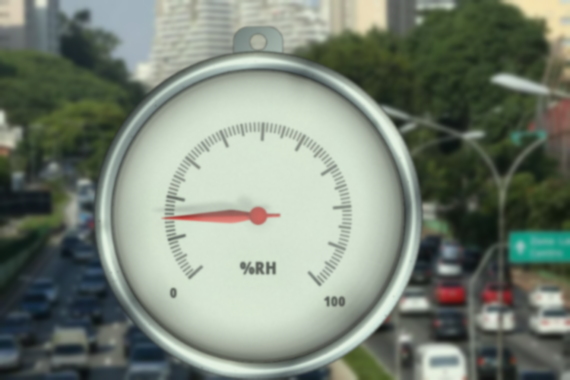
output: 15 %
